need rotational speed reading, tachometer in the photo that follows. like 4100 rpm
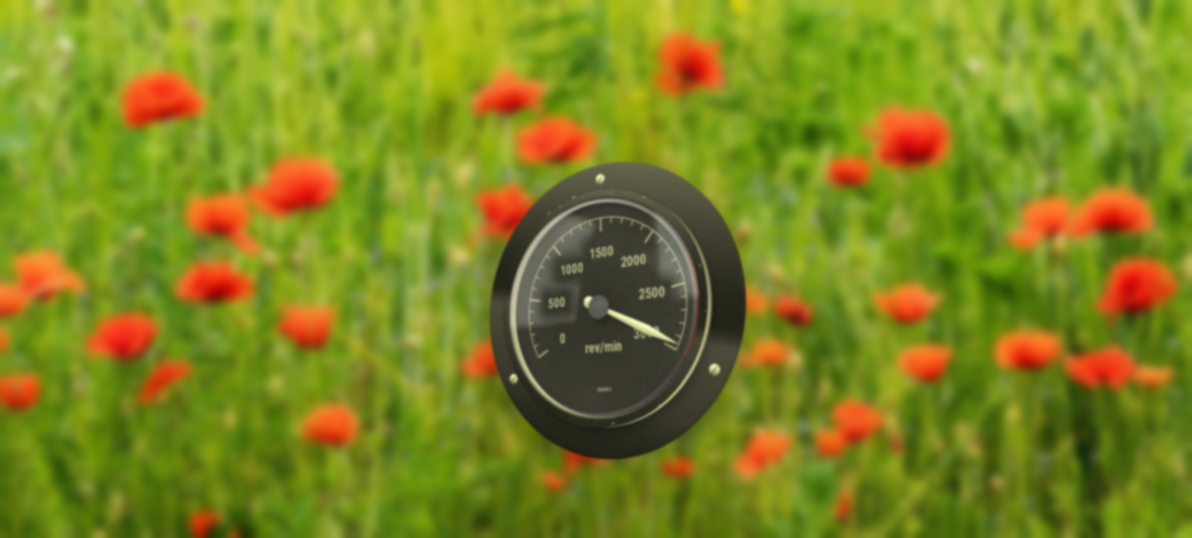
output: 2950 rpm
